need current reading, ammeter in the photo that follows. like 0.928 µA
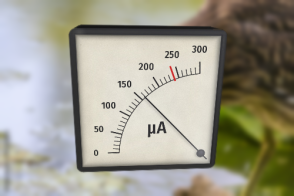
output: 160 µA
